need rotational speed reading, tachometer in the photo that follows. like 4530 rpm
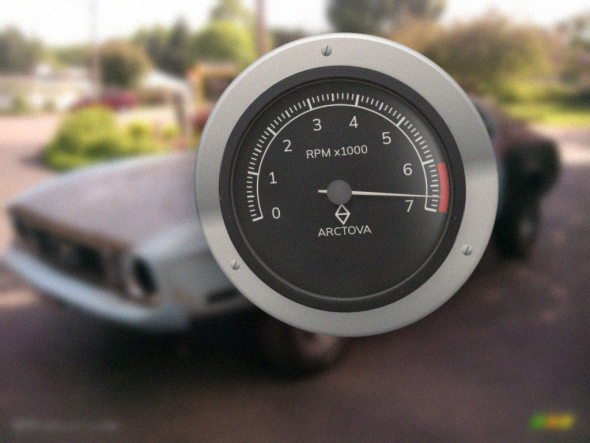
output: 6700 rpm
